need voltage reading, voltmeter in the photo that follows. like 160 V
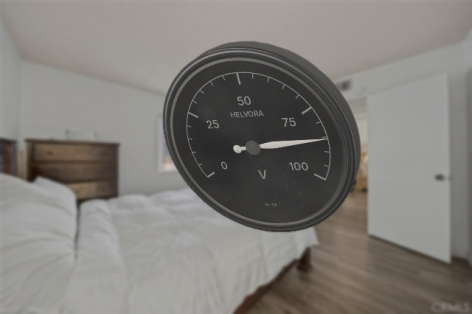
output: 85 V
